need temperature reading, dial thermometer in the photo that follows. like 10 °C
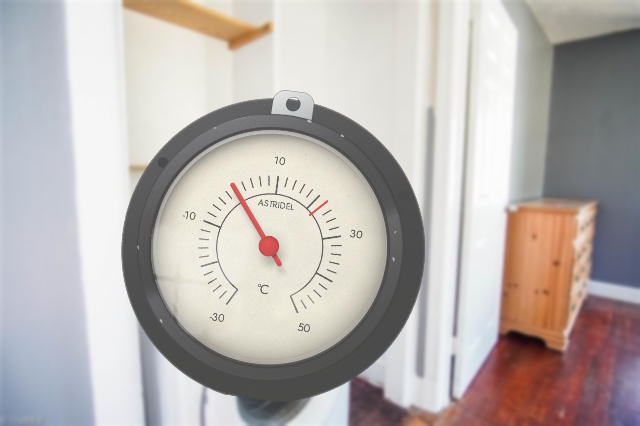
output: 0 °C
